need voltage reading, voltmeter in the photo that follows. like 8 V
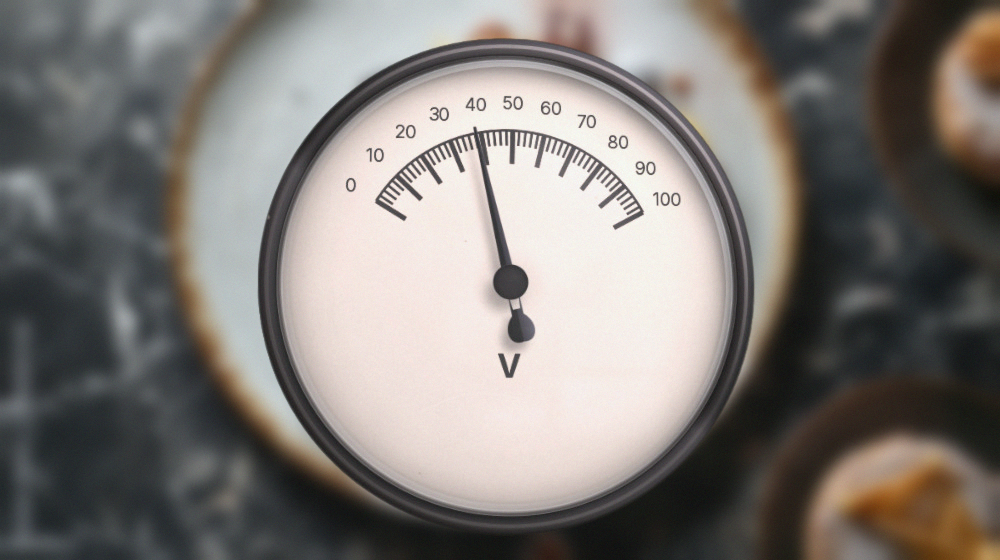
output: 38 V
